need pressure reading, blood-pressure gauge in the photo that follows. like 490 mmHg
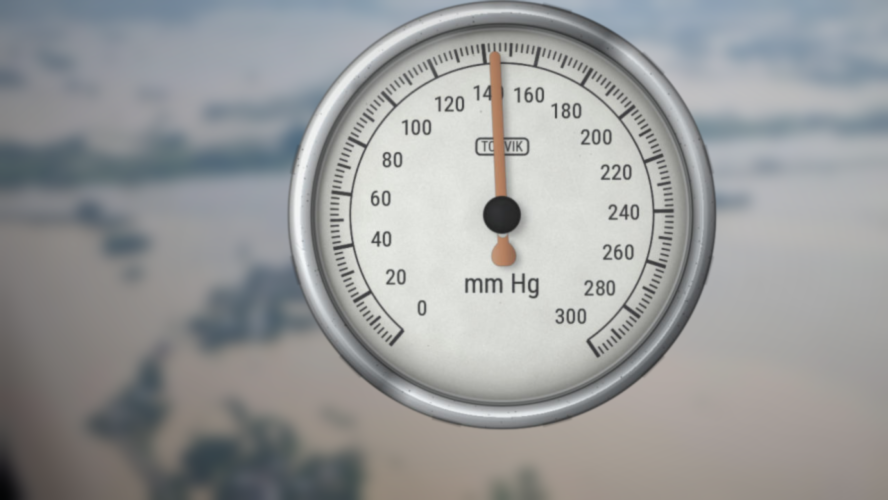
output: 144 mmHg
